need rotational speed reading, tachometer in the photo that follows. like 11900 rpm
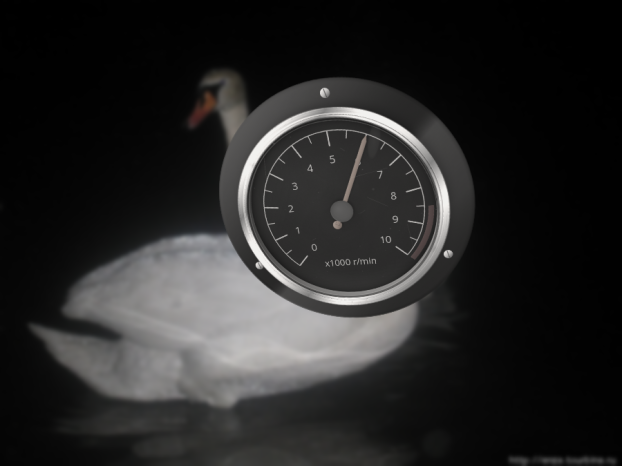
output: 6000 rpm
